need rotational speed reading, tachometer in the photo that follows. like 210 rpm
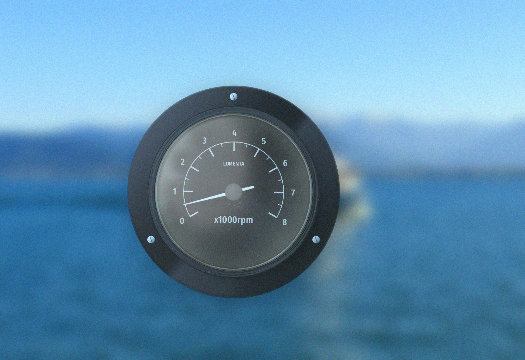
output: 500 rpm
